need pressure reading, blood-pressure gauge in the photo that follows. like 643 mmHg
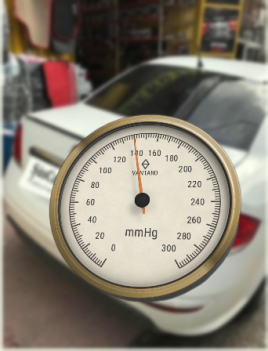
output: 140 mmHg
